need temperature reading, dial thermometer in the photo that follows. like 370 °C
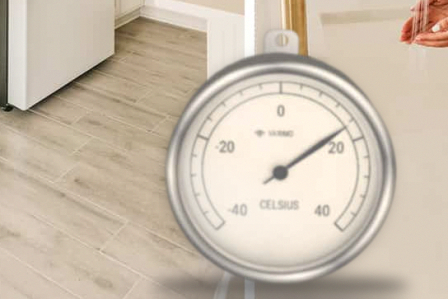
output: 16 °C
